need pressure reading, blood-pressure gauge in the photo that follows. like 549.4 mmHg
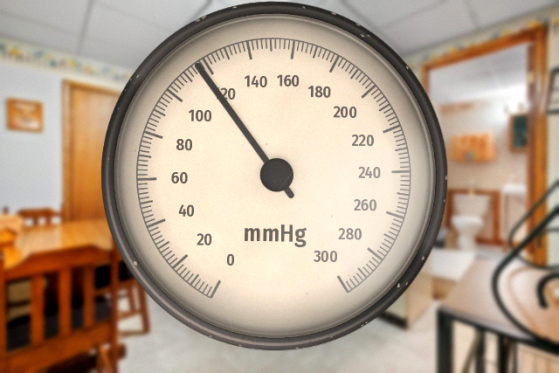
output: 116 mmHg
